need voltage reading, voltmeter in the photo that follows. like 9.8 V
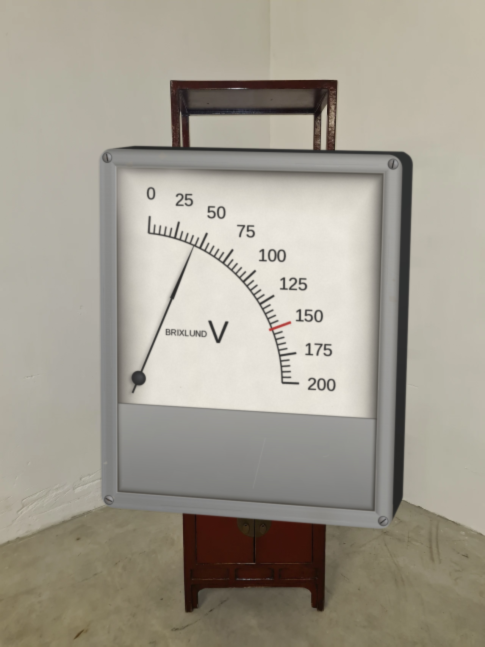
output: 45 V
